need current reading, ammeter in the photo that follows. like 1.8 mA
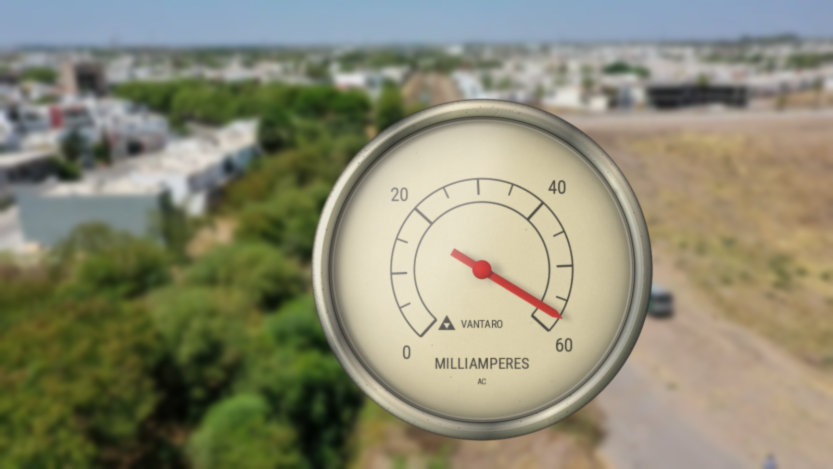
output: 57.5 mA
